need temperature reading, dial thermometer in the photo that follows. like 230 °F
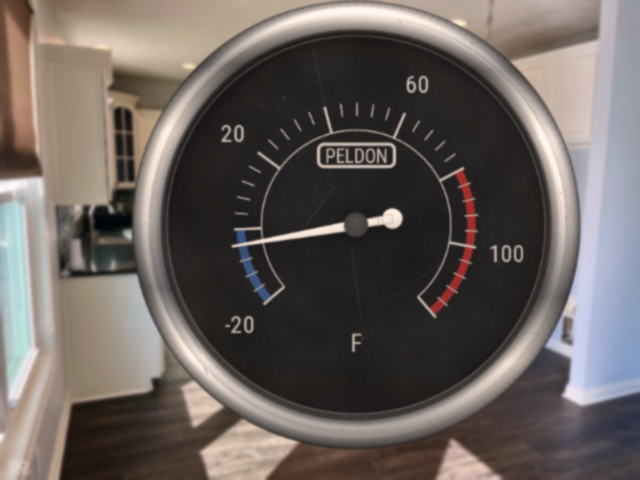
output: -4 °F
